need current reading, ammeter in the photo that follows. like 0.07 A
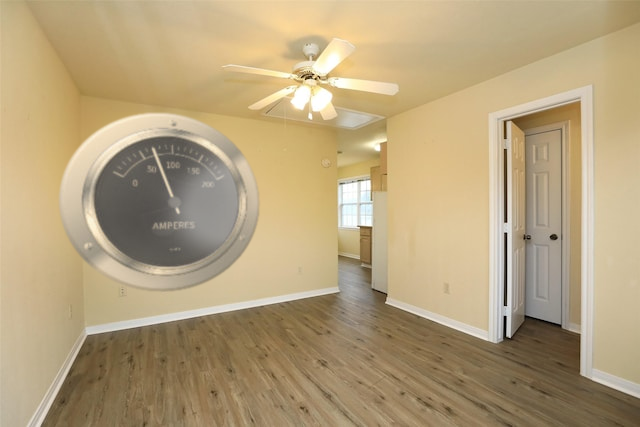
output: 70 A
